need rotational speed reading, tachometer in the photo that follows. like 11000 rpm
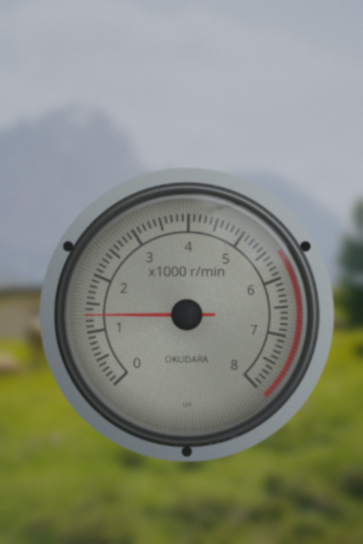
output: 1300 rpm
